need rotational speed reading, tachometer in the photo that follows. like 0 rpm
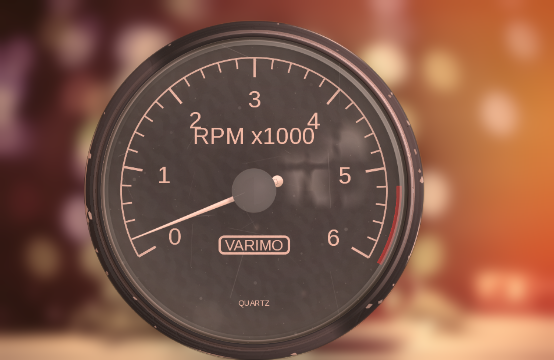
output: 200 rpm
